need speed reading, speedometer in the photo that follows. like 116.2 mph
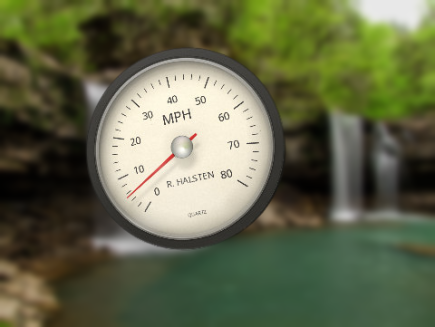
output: 5 mph
